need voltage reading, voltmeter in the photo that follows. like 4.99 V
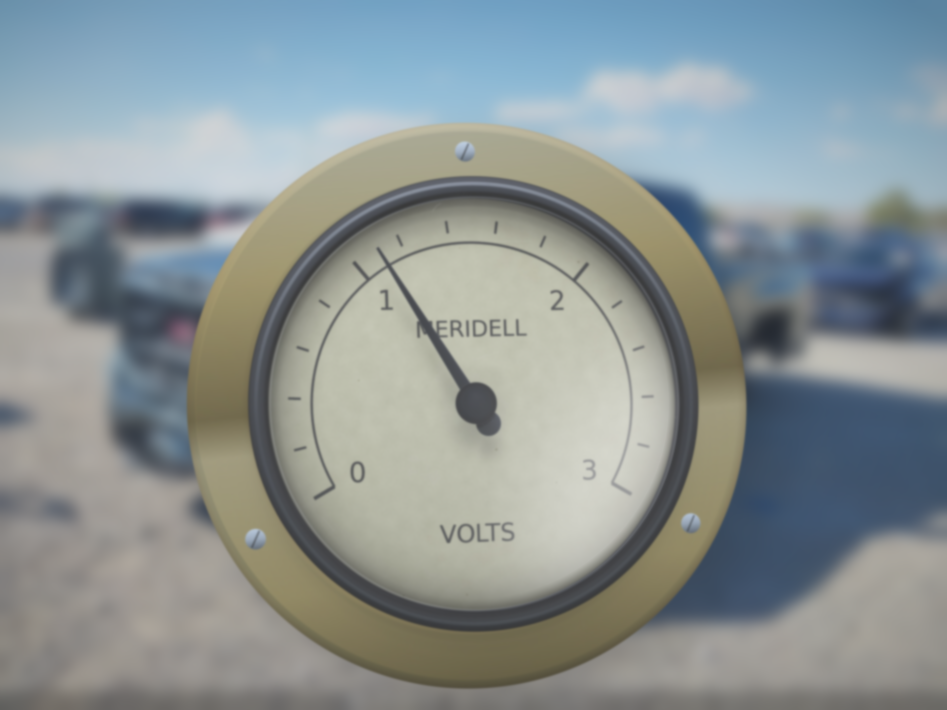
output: 1.1 V
